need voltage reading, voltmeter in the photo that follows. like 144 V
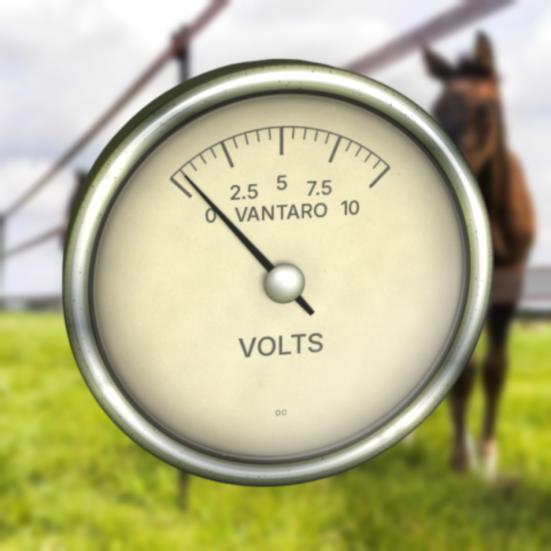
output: 0.5 V
